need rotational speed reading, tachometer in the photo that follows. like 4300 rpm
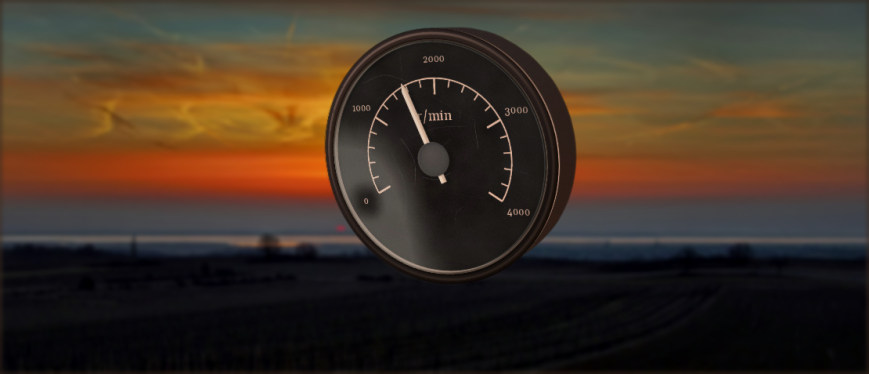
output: 1600 rpm
